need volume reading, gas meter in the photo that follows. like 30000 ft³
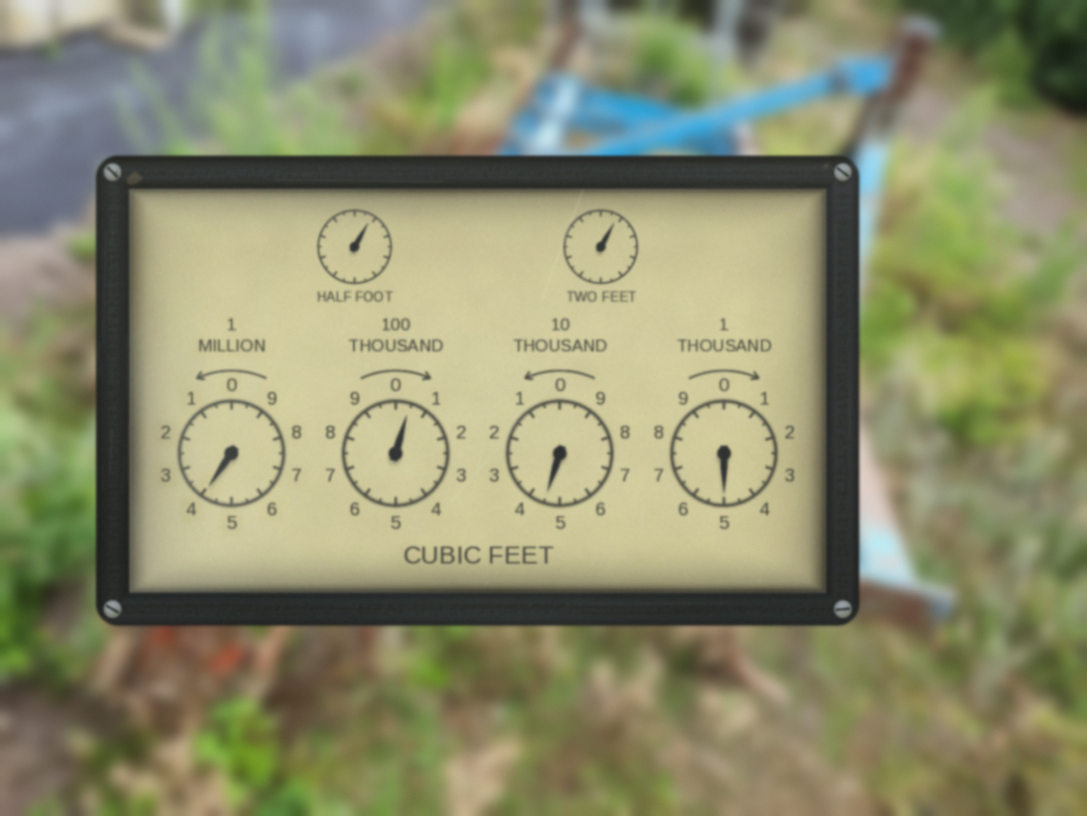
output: 404500 ft³
